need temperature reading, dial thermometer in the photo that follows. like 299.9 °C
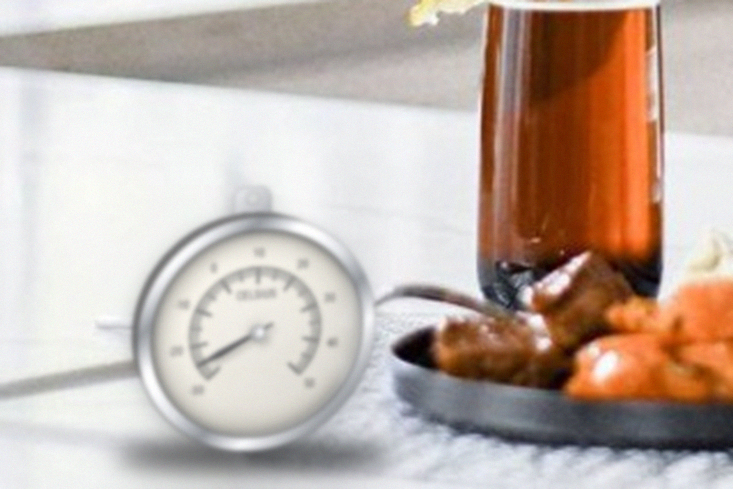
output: -25 °C
